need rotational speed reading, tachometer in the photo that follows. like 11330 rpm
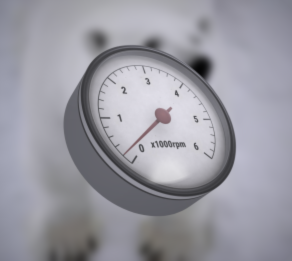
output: 200 rpm
